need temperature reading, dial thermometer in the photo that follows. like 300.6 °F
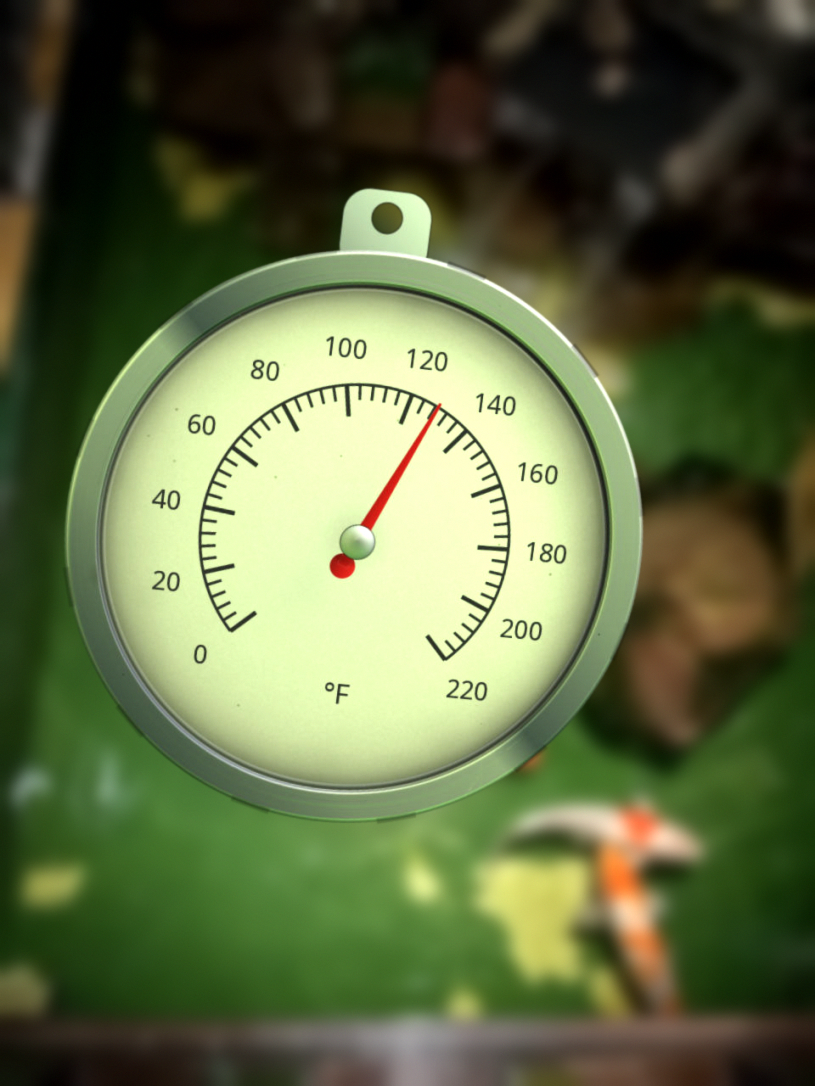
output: 128 °F
